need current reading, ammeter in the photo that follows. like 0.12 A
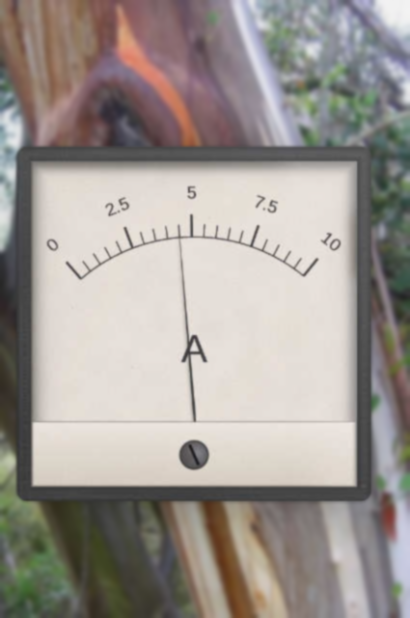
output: 4.5 A
